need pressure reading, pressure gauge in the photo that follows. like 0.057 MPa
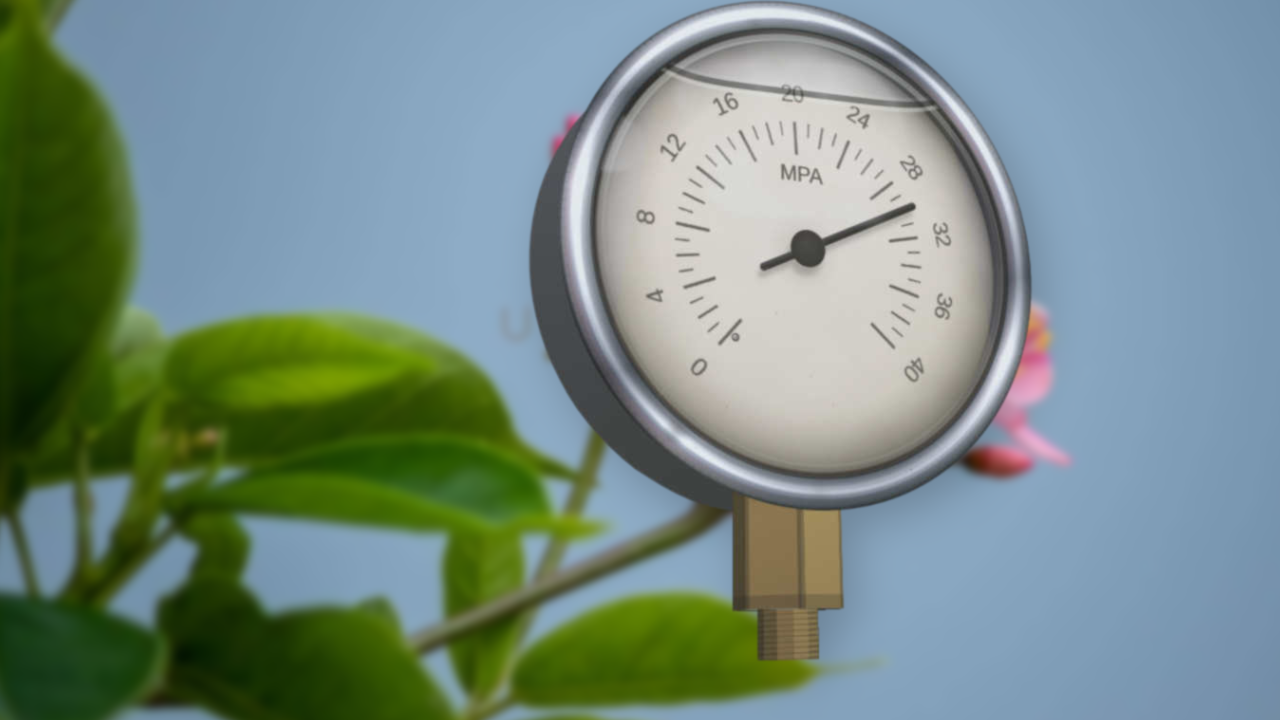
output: 30 MPa
